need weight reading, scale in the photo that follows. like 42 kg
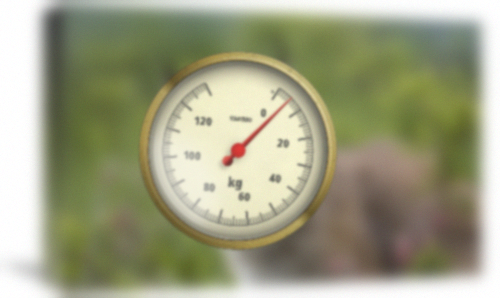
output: 5 kg
